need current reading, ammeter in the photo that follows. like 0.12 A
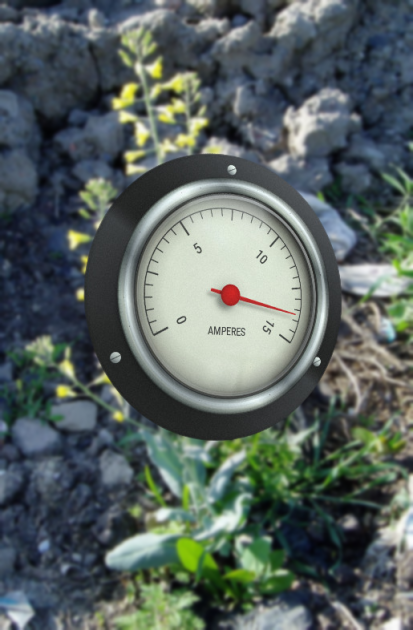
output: 13.75 A
